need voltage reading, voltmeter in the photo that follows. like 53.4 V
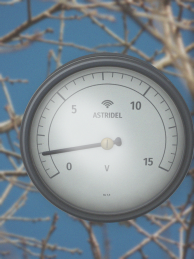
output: 1.5 V
